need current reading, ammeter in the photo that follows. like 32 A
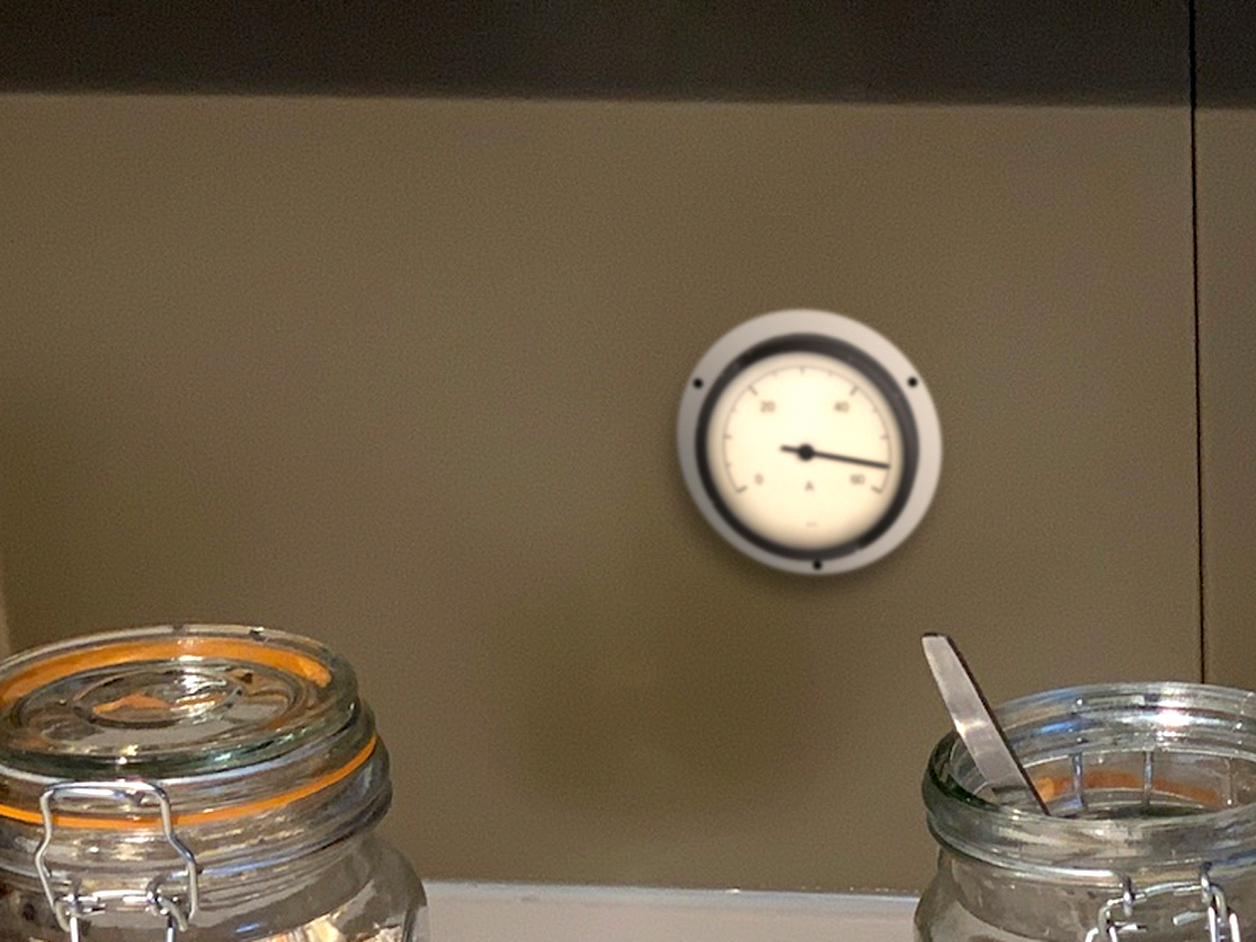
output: 55 A
